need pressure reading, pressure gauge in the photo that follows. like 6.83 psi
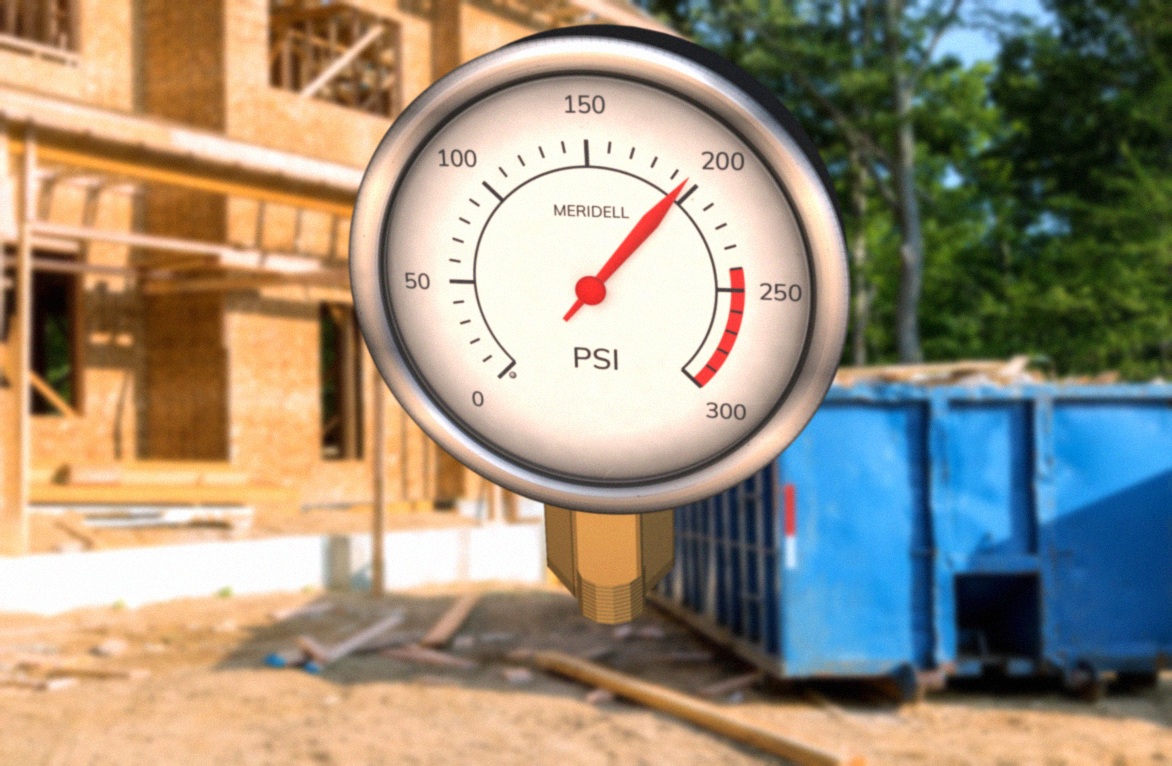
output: 195 psi
